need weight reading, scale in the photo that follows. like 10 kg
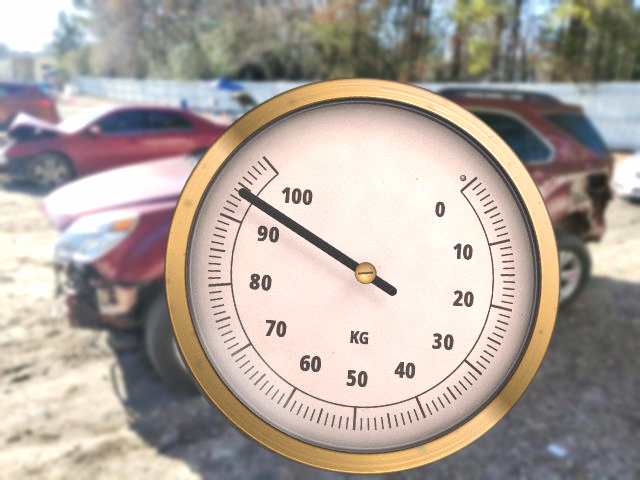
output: 94 kg
